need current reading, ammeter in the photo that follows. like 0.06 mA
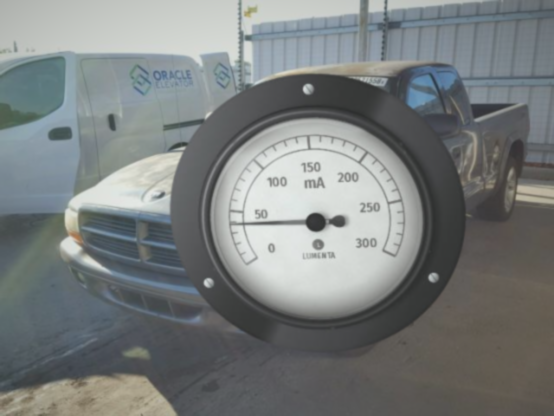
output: 40 mA
